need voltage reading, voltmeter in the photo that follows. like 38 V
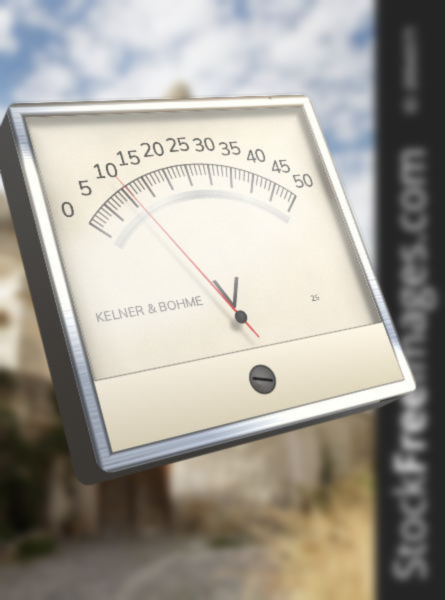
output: 10 V
